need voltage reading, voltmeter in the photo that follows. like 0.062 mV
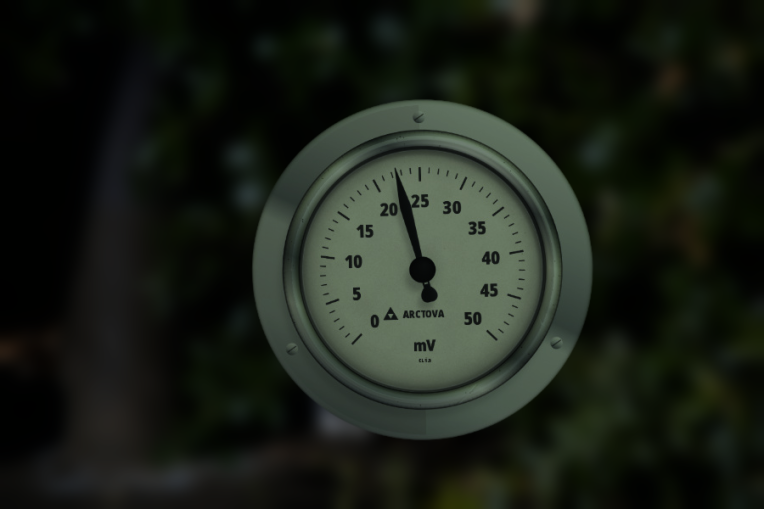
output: 22.5 mV
